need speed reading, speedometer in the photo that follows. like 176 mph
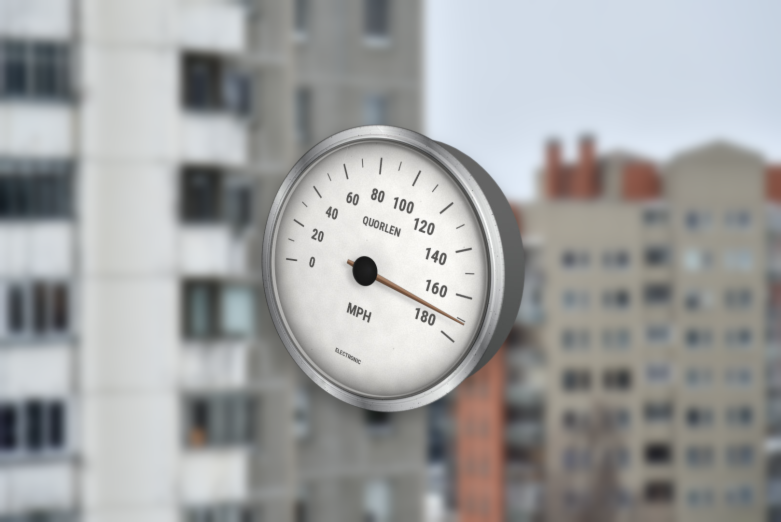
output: 170 mph
